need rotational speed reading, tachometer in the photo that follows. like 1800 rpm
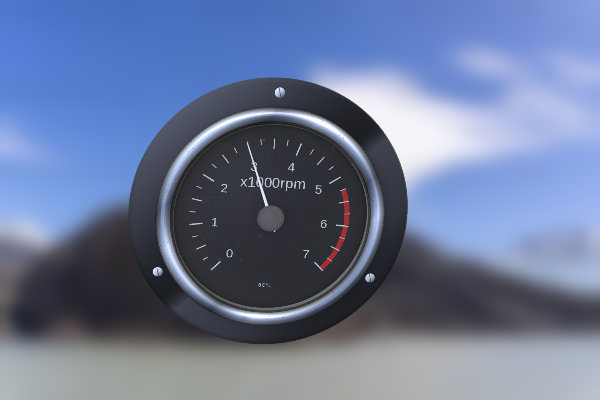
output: 3000 rpm
